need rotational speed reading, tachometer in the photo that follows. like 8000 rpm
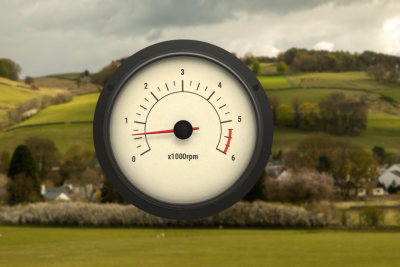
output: 625 rpm
